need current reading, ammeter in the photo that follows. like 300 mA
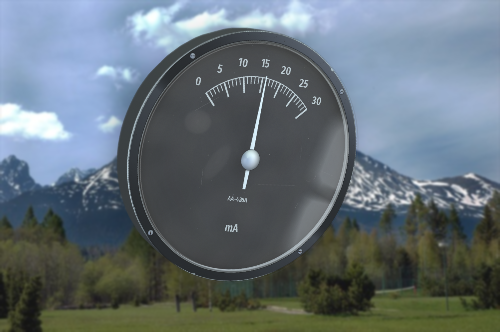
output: 15 mA
